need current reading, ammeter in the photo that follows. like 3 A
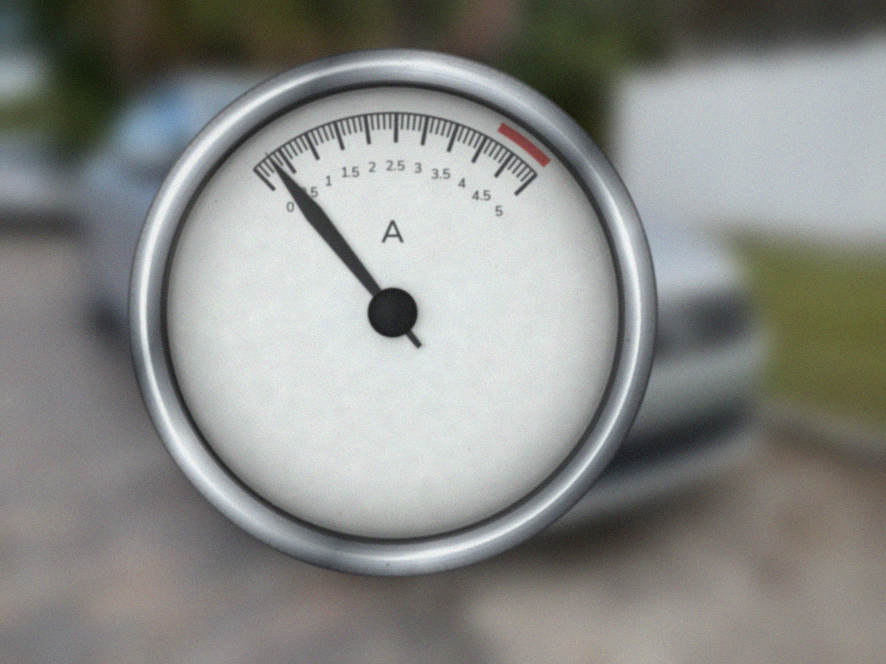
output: 0.3 A
